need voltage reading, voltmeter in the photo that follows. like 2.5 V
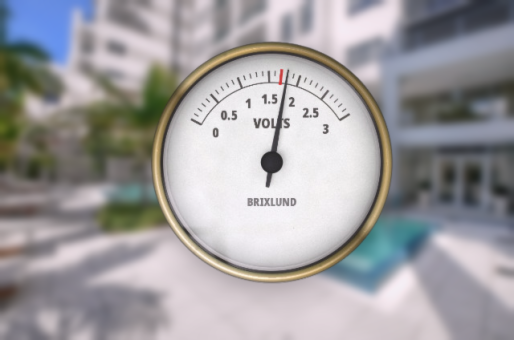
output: 1.8 V
